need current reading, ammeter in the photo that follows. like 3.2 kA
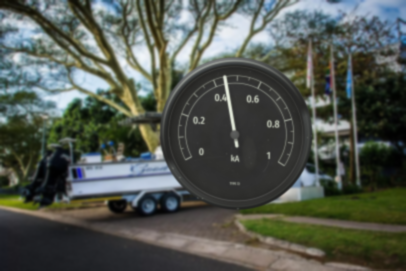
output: 0.45 kA
